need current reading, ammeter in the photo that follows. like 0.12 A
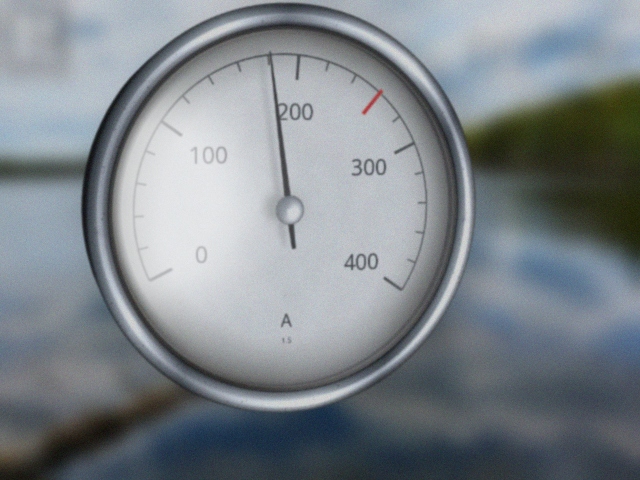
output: 180 A
